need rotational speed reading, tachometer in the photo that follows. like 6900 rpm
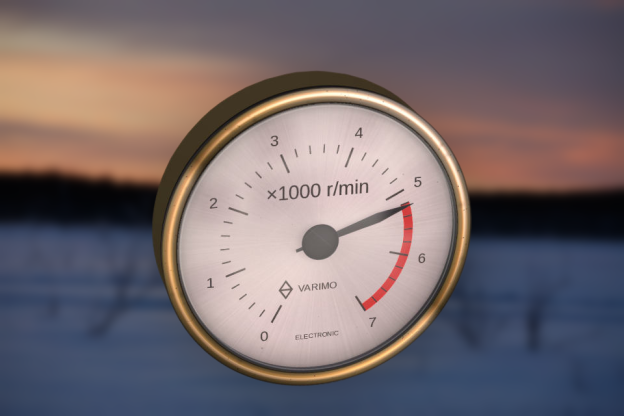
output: 5200 rpm
